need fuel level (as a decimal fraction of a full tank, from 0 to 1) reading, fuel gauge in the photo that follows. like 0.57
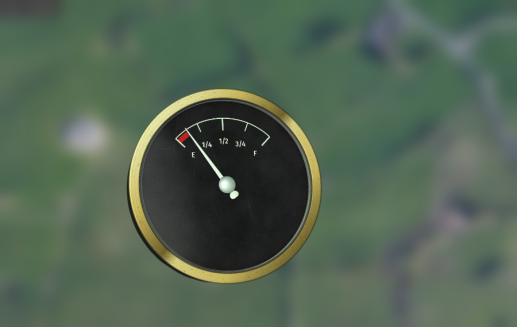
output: 0.125
